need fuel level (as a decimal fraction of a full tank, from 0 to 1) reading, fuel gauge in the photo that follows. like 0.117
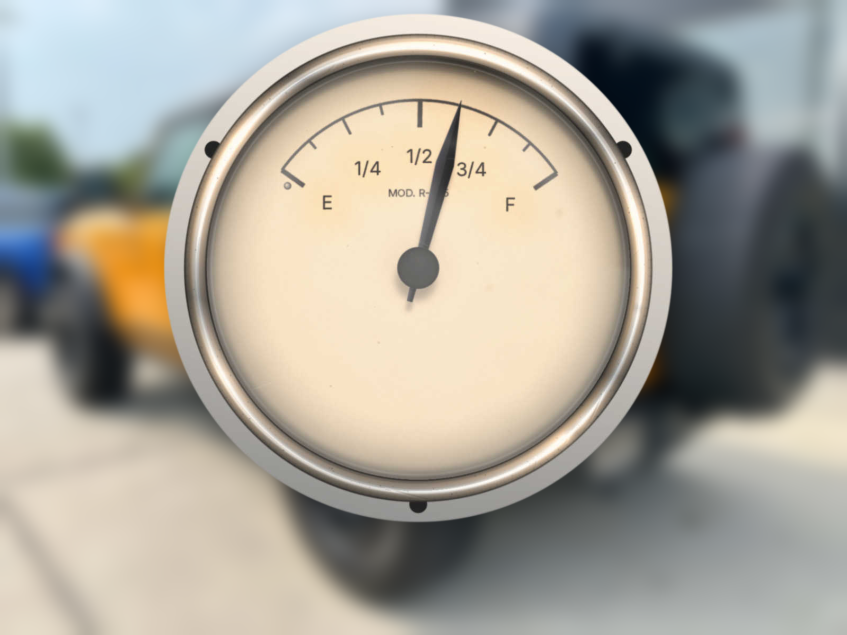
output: 0.625
